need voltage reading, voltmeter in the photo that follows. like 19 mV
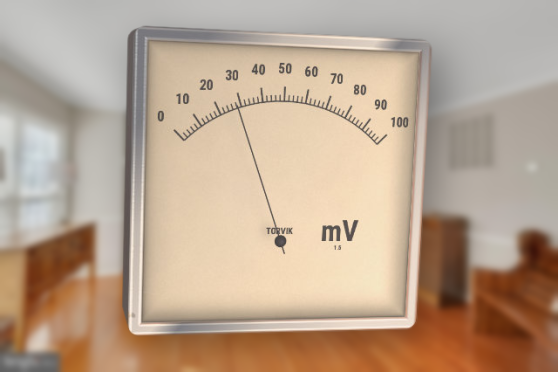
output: 28 mV
